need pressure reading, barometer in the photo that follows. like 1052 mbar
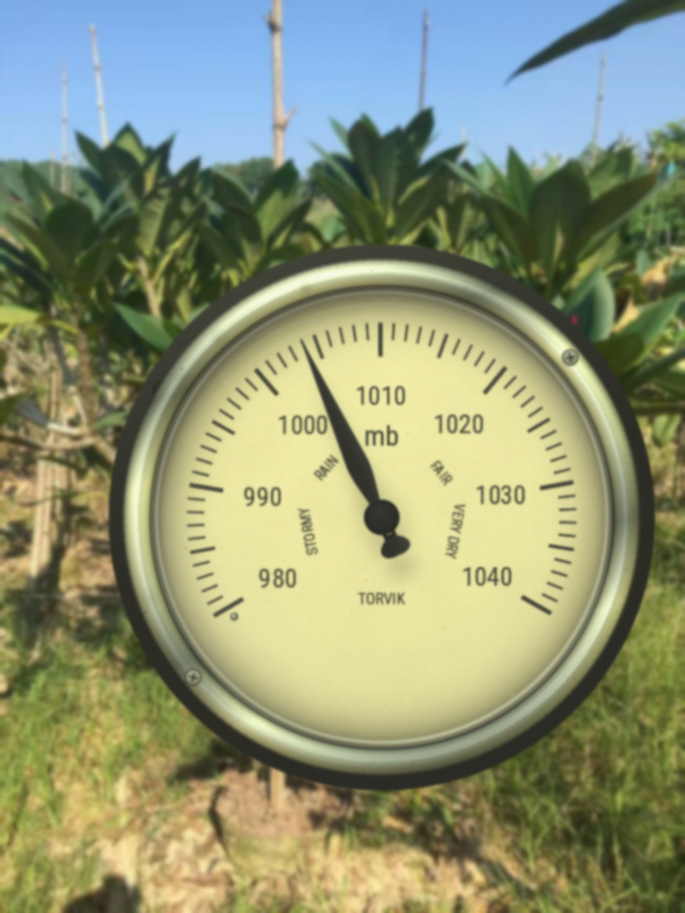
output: 1004 mbar
